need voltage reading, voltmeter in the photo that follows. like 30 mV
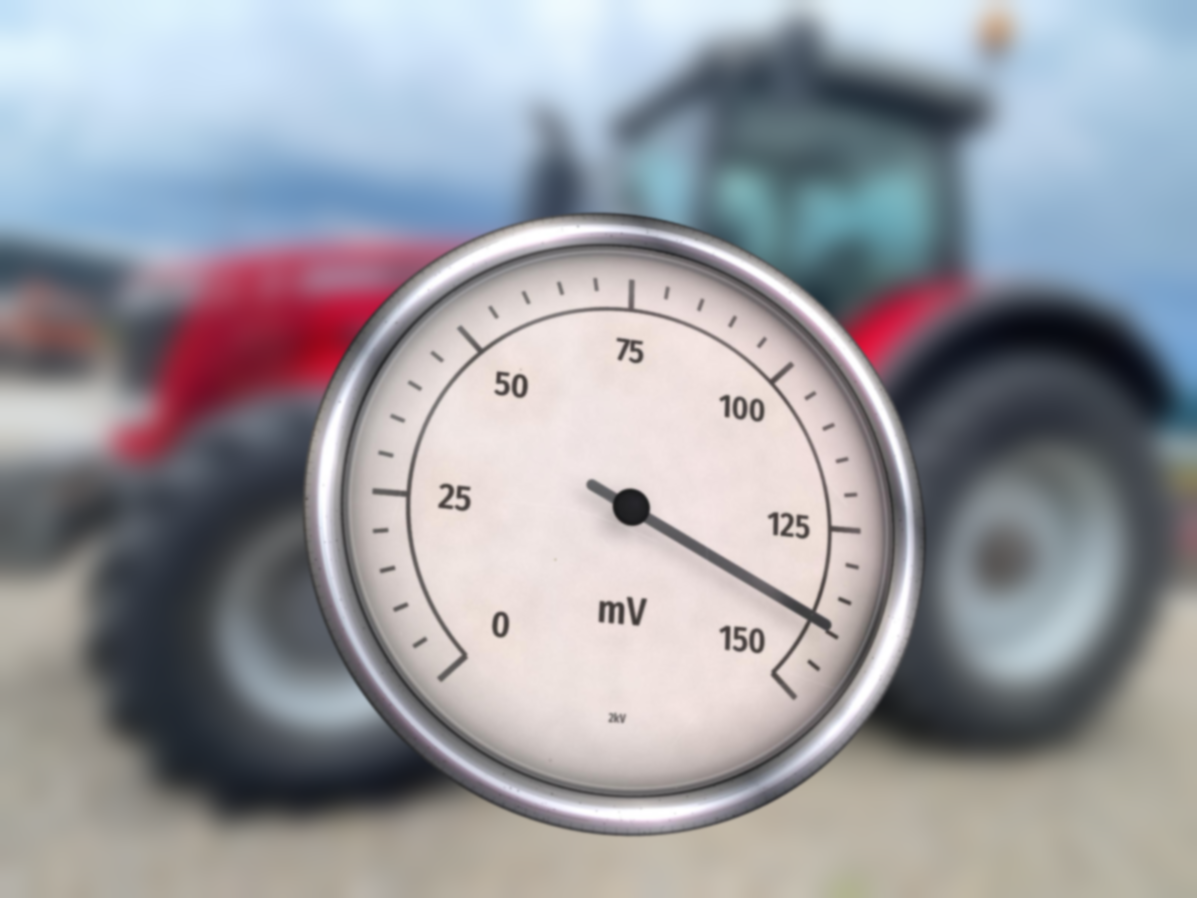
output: 140 mV
